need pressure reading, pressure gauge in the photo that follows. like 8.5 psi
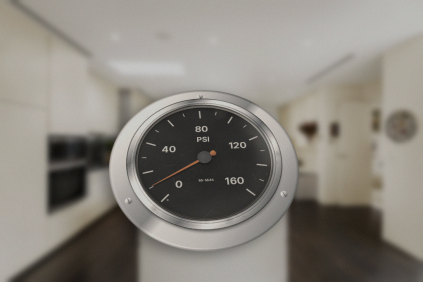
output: 10 psi
